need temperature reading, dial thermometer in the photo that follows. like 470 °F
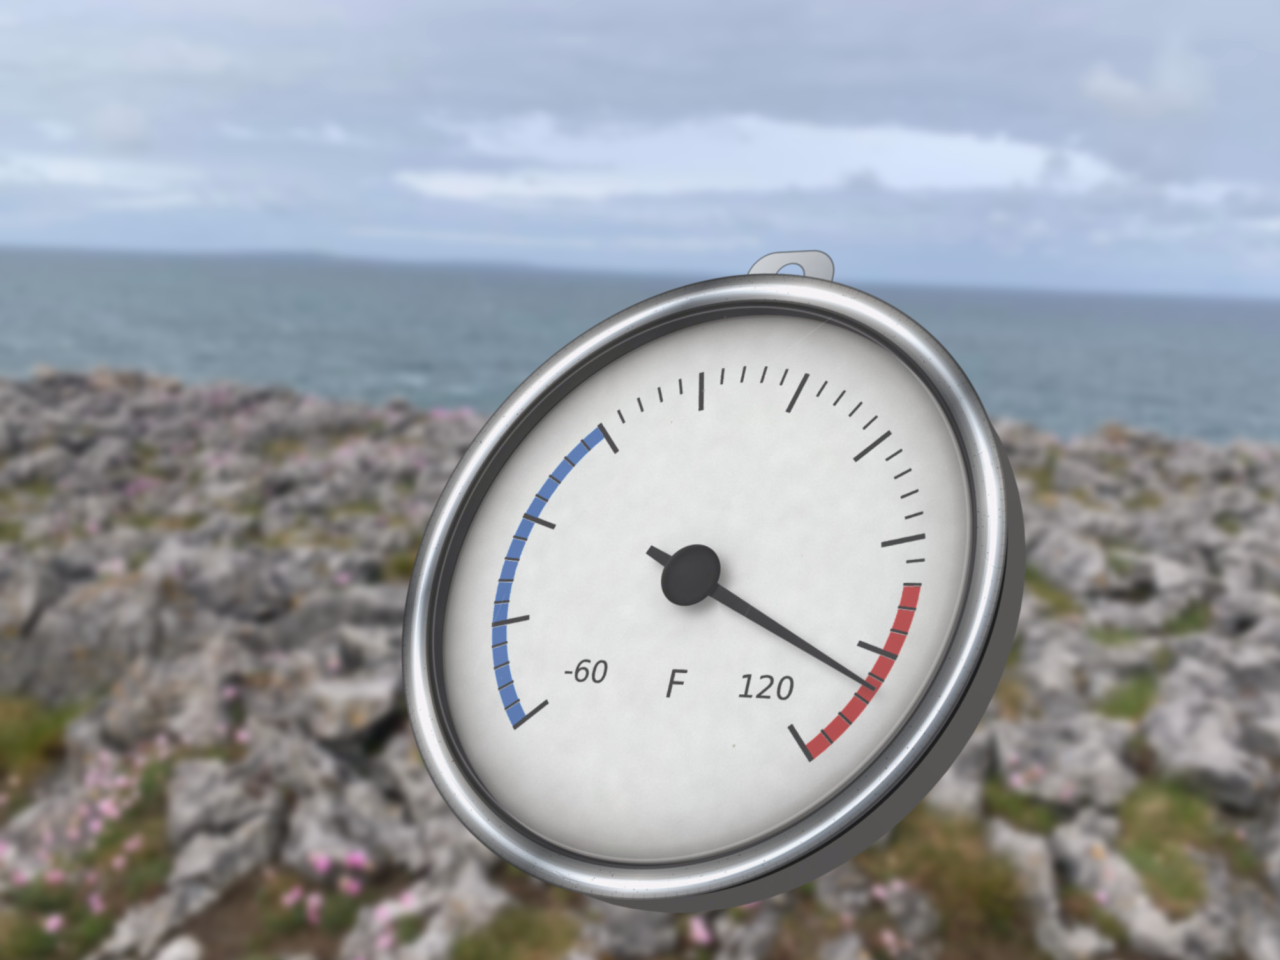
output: 106 °F
